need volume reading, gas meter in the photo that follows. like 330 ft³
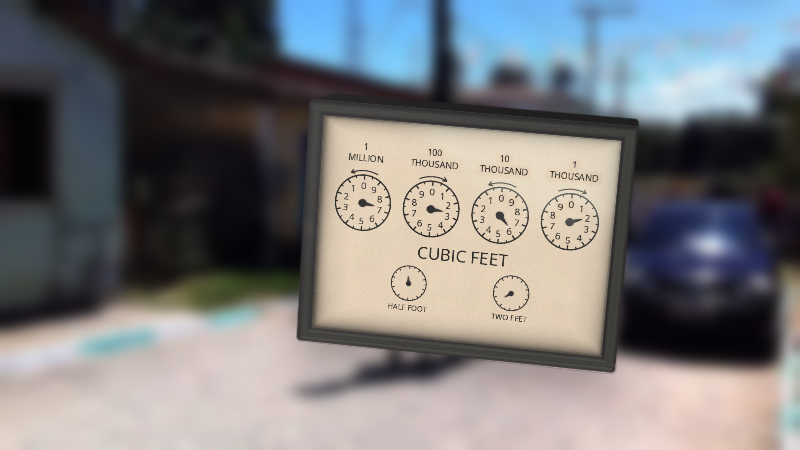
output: 726200 ft³
